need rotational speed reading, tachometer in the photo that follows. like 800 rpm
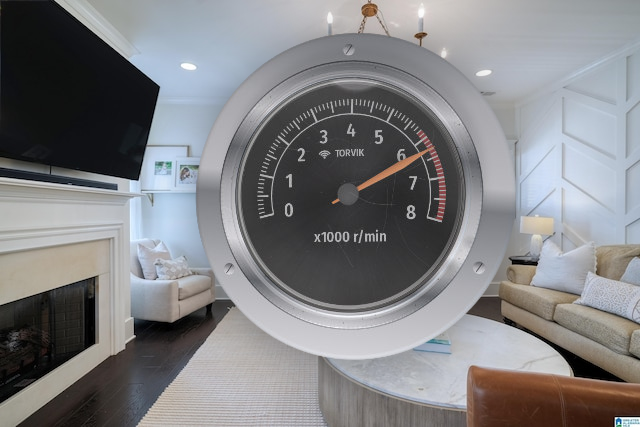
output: 6300 rpm
